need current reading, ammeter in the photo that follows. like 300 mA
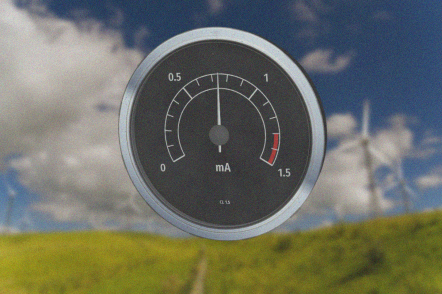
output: 0.75 mA
